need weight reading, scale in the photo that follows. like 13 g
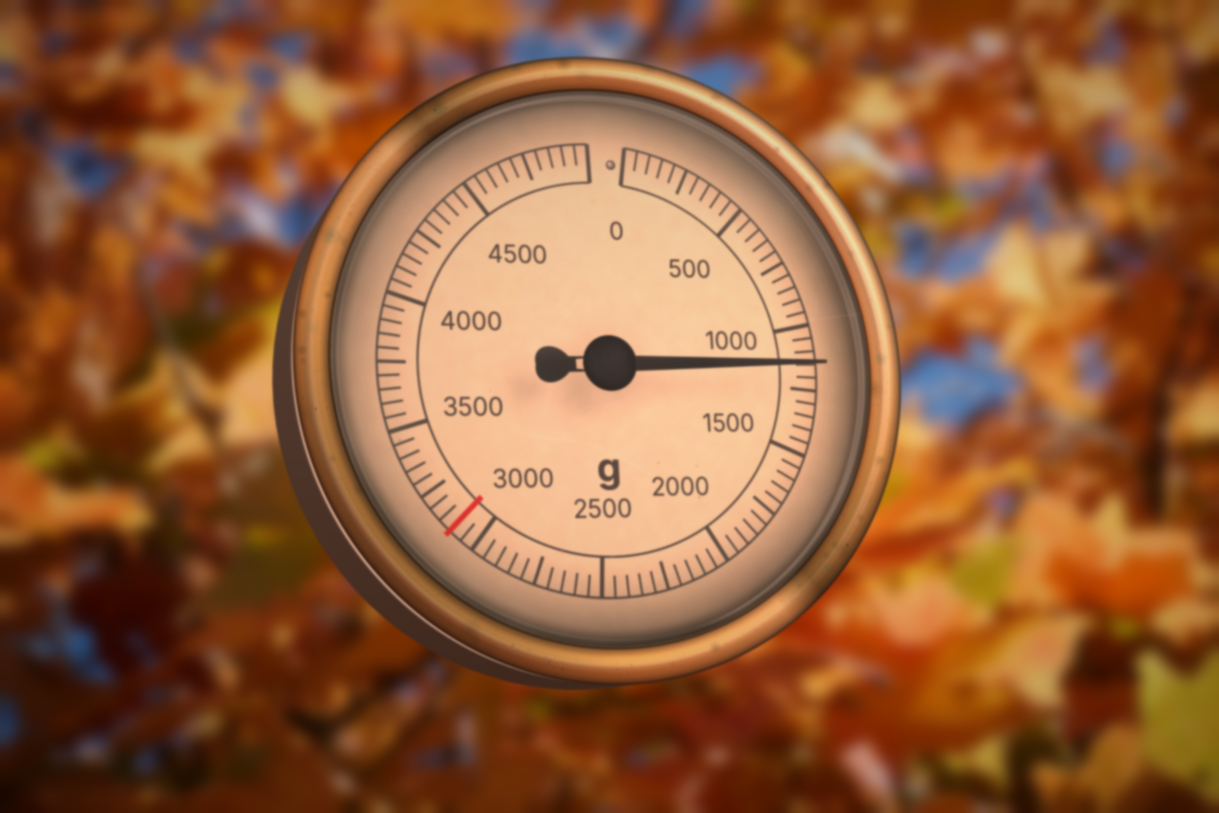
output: 1150 g
